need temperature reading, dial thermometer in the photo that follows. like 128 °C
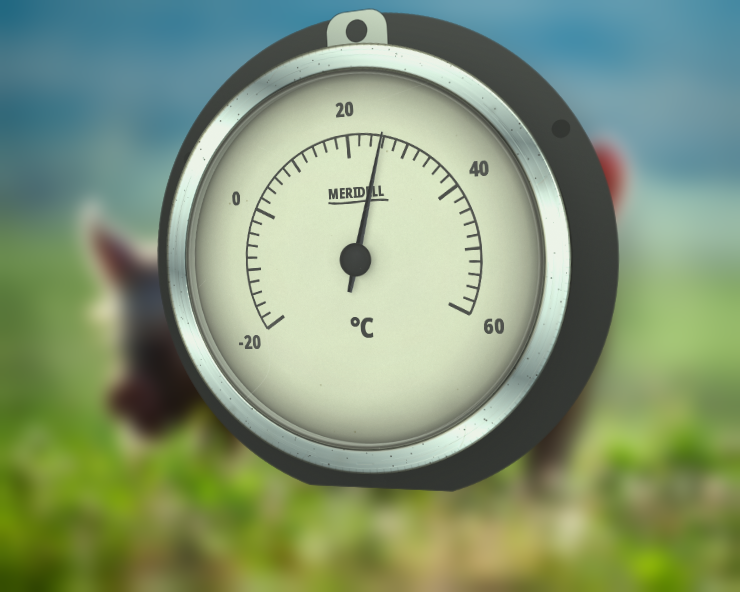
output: 26 °C
